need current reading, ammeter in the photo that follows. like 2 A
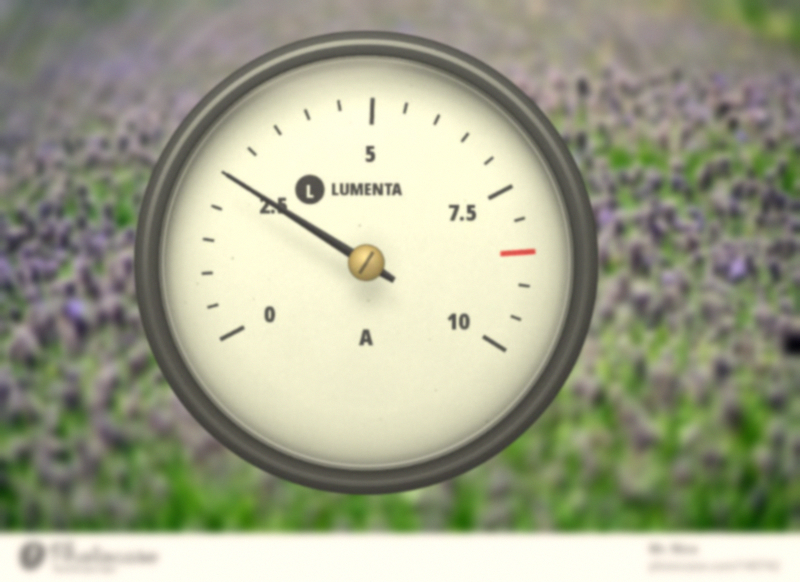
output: 2.5 A
